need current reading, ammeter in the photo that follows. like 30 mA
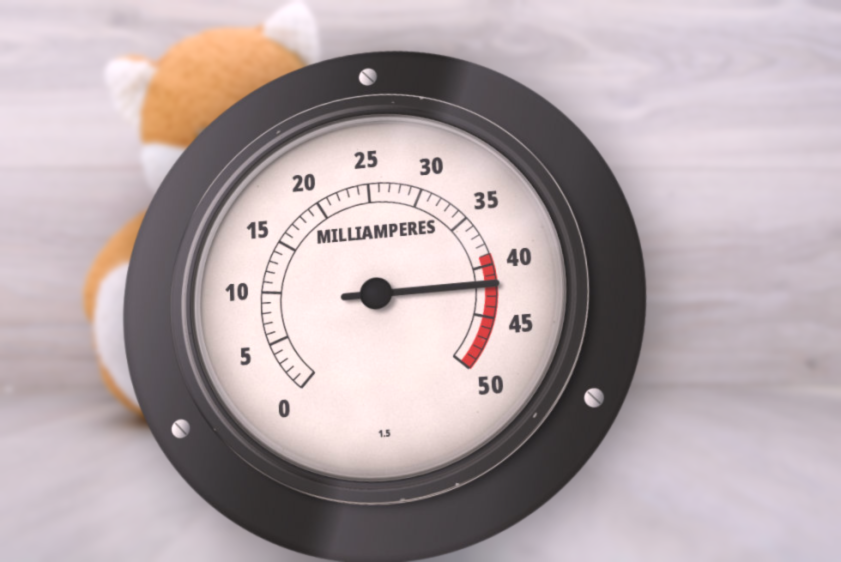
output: 42 mA
